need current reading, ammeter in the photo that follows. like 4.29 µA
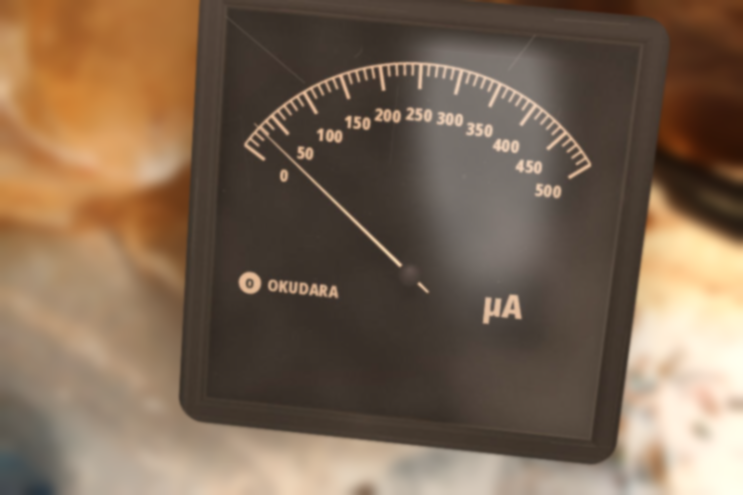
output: 30 µA
